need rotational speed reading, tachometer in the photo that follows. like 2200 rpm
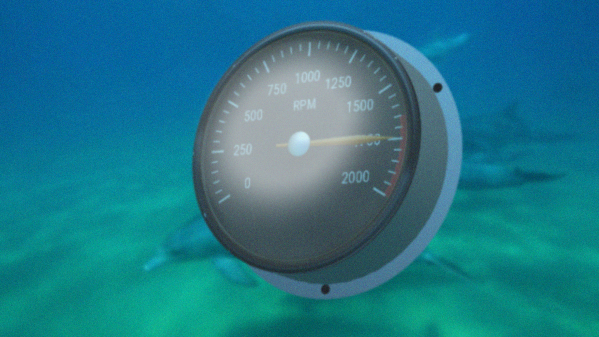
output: 1750 rpm
